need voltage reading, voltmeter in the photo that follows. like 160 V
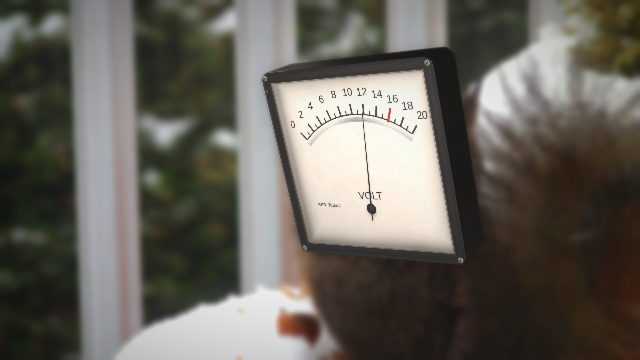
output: 12 V
